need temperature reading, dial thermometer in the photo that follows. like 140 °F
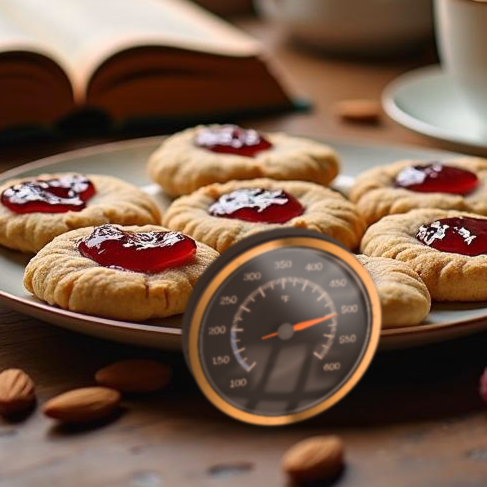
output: 500 °F
